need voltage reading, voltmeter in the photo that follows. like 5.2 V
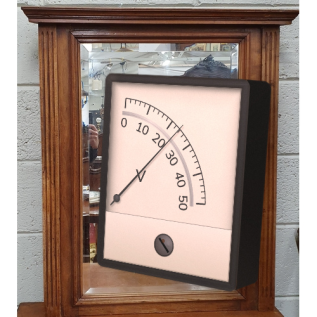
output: 24 V
